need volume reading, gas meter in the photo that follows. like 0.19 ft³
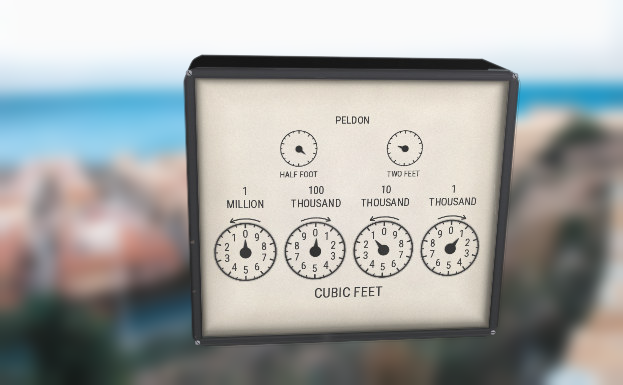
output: 1100 ft³
